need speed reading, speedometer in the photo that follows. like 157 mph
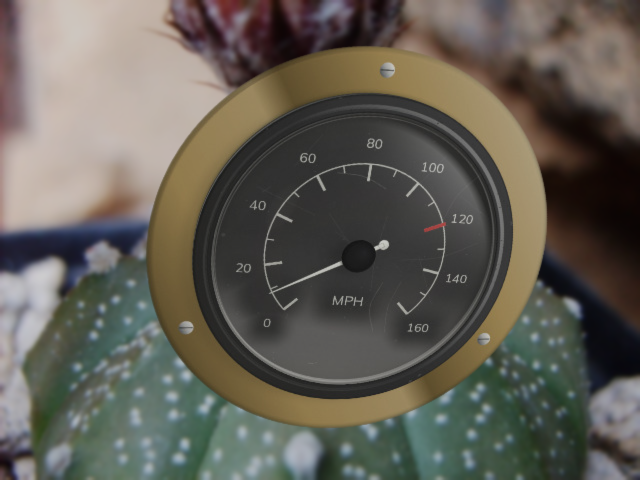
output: 10 mph
